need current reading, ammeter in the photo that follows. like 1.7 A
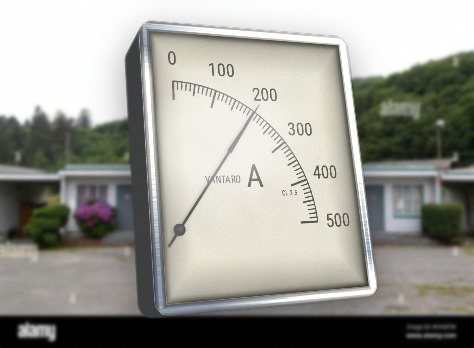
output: 200 A
